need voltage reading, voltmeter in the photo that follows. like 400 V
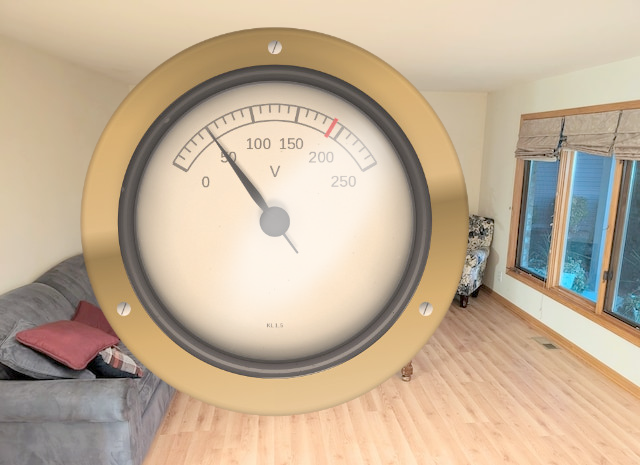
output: 50 V
